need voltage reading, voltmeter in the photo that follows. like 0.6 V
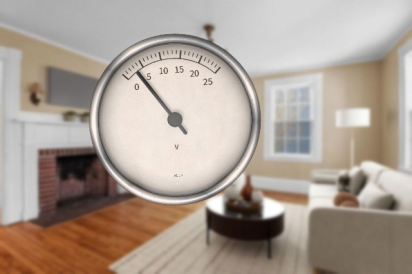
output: 3 V
